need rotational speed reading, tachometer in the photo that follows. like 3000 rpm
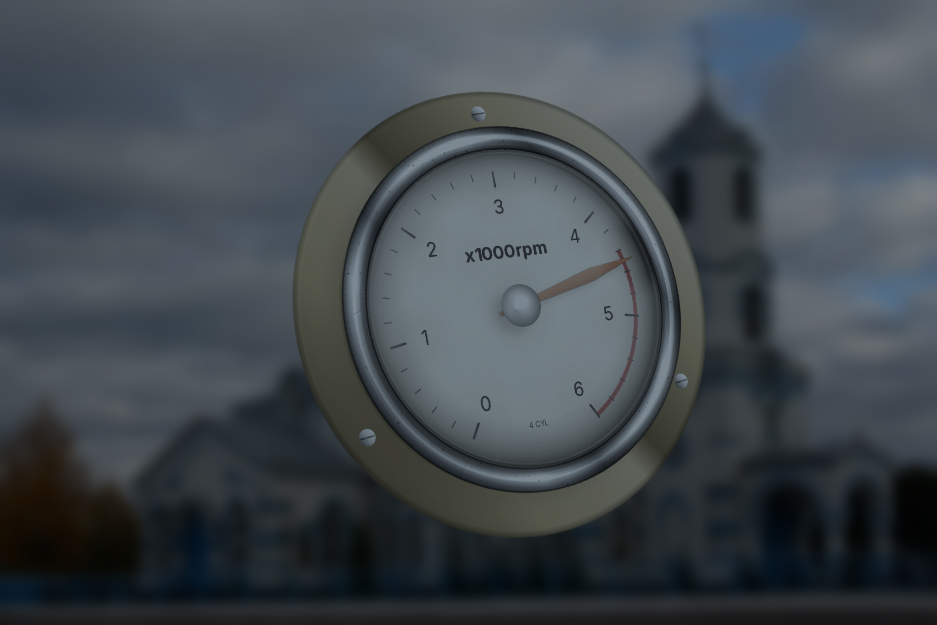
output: 4500 rpm
